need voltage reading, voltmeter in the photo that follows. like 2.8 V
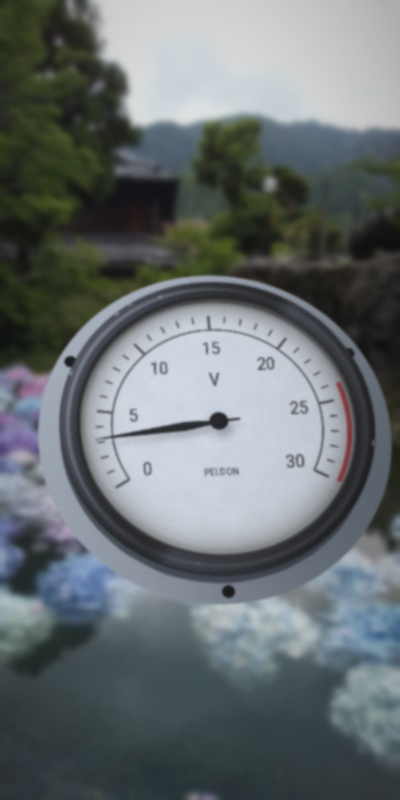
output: 3 V
